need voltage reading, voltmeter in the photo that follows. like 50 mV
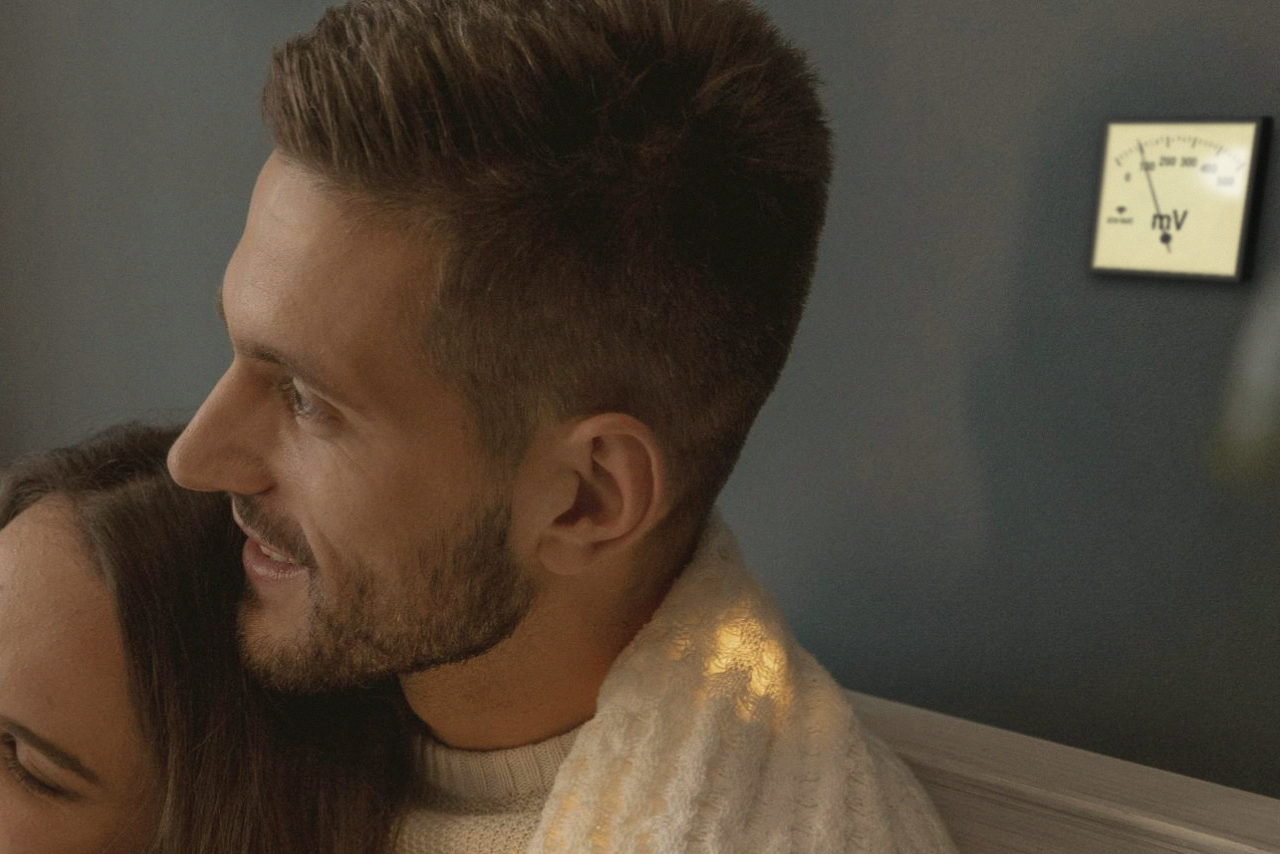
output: 100 mV
